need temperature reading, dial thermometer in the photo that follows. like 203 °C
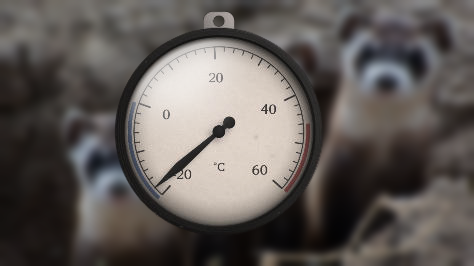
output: -18 °C
